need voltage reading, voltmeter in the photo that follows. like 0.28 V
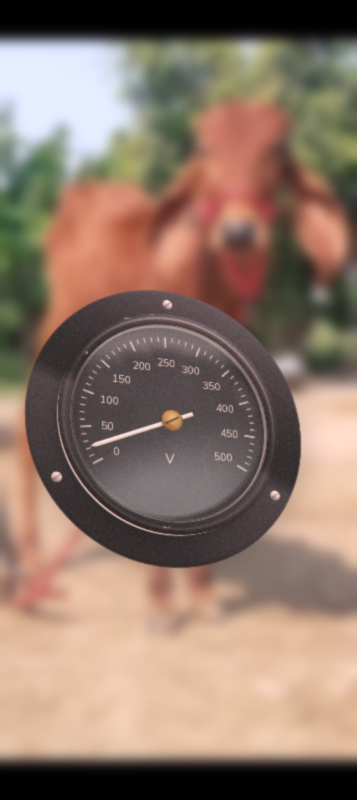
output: 20 V
